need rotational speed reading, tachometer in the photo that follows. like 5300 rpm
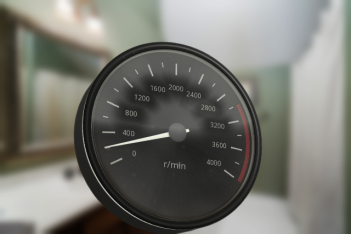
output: 200 rpm
